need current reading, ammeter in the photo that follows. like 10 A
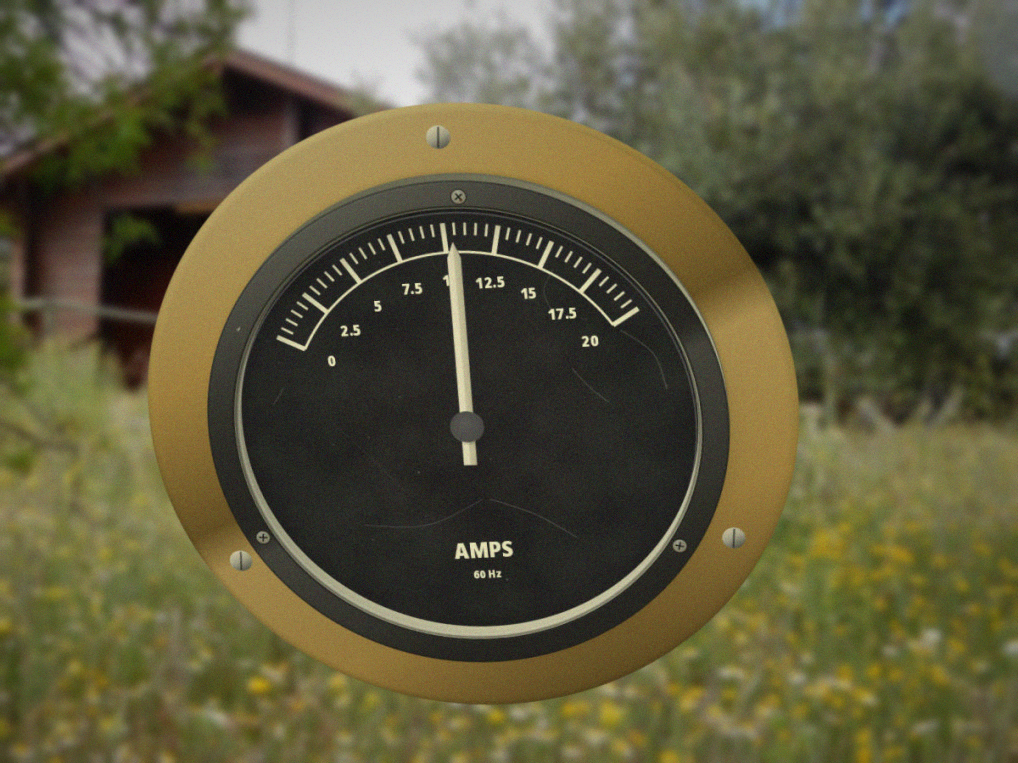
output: 10.5 A
